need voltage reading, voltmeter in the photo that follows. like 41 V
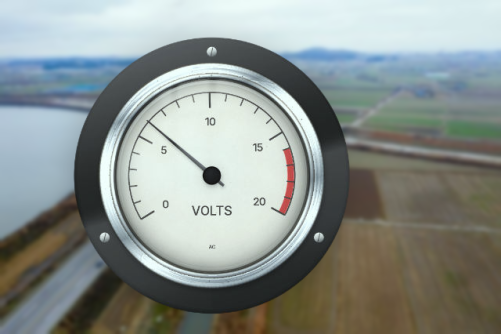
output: 6 V
